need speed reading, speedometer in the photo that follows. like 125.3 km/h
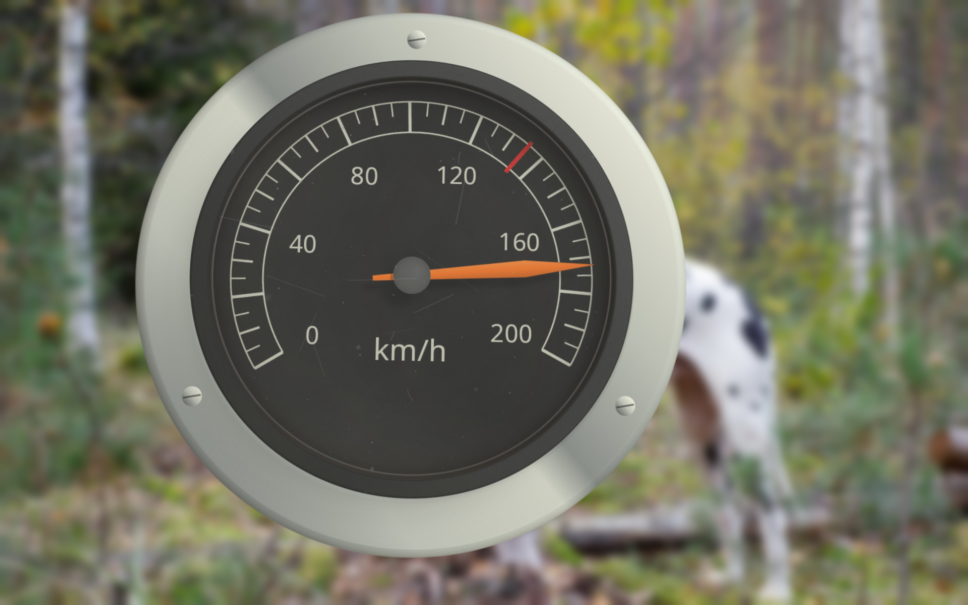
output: 172.5 km/h
